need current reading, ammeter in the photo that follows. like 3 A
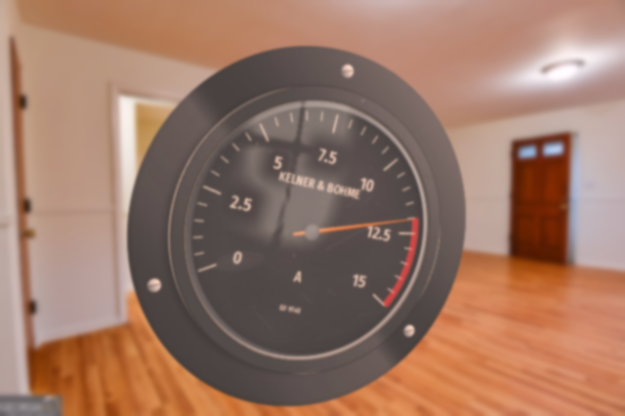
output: 12 A
